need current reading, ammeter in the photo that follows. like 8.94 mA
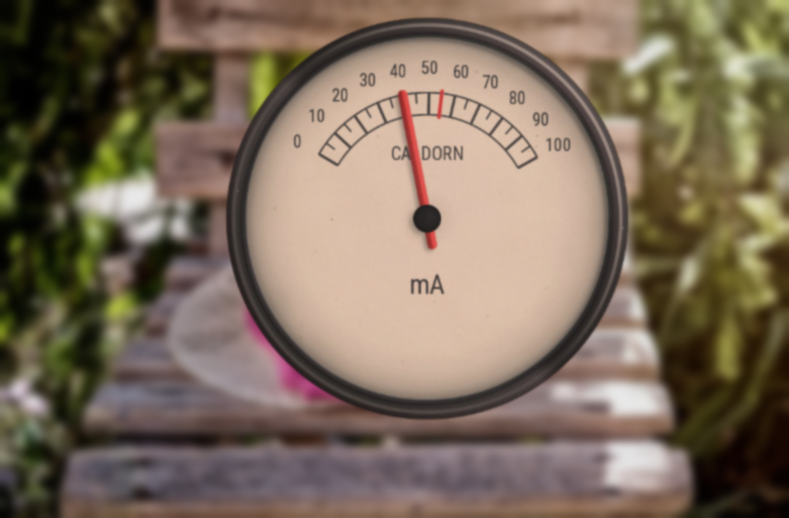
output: 40 mA
